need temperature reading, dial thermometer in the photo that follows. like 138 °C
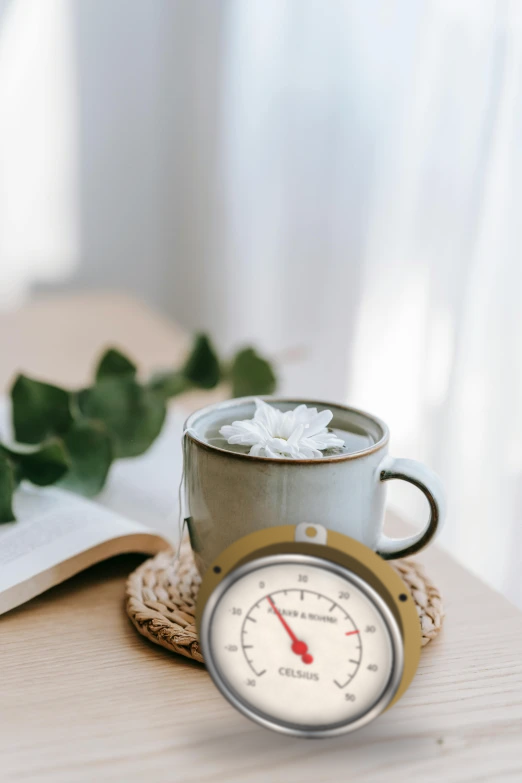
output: 0 °C
